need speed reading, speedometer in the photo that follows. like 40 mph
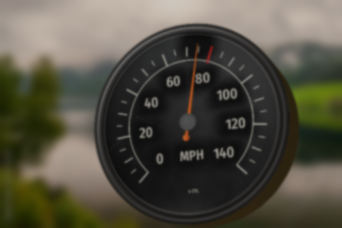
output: 75 mph
